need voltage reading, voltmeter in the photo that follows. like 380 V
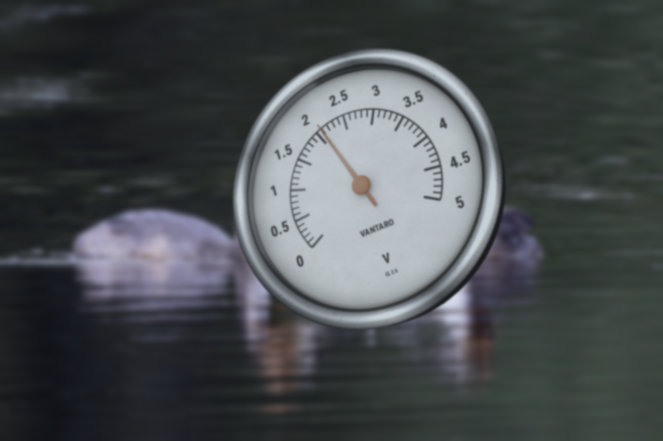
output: 2.1 V
